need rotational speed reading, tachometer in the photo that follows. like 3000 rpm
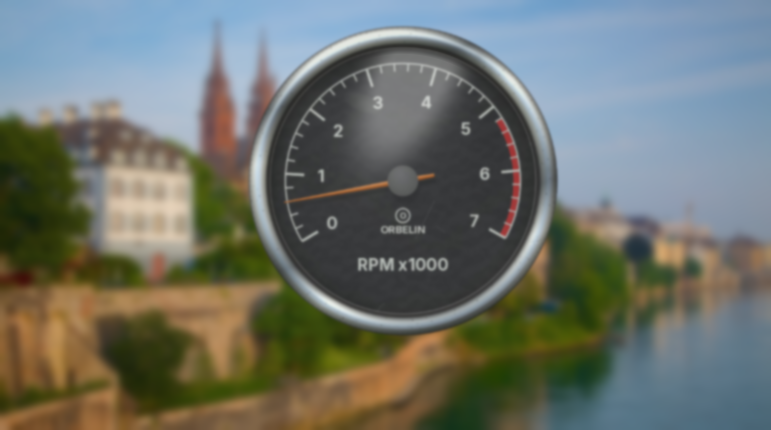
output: 600 rpm
